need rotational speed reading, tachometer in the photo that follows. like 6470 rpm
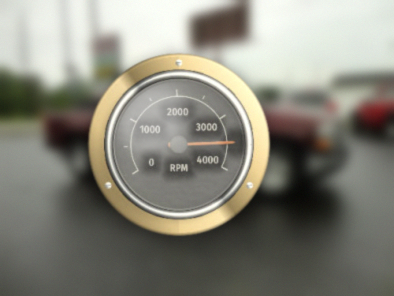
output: 3500 rpm
